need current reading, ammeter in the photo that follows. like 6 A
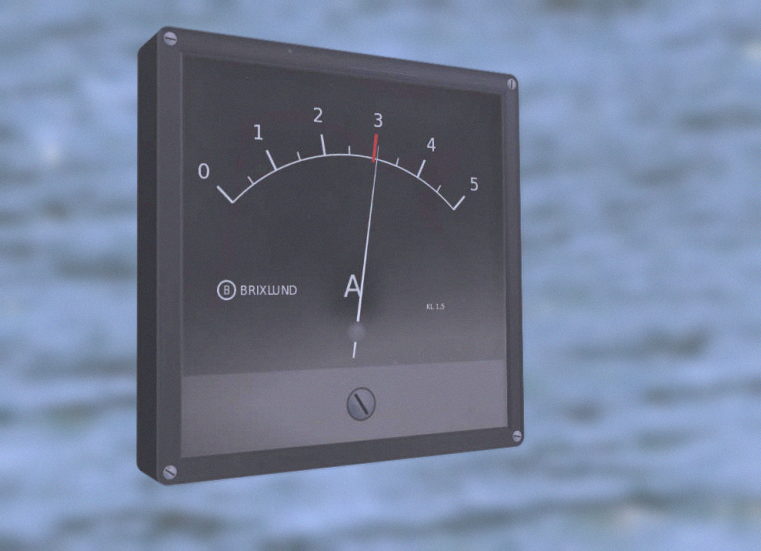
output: 3 A
